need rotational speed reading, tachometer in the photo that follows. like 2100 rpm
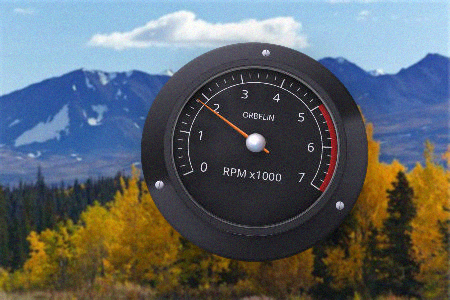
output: 1800 rpm
